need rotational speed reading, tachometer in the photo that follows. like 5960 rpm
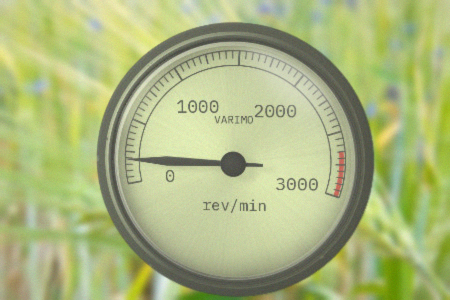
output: 200 rpm
